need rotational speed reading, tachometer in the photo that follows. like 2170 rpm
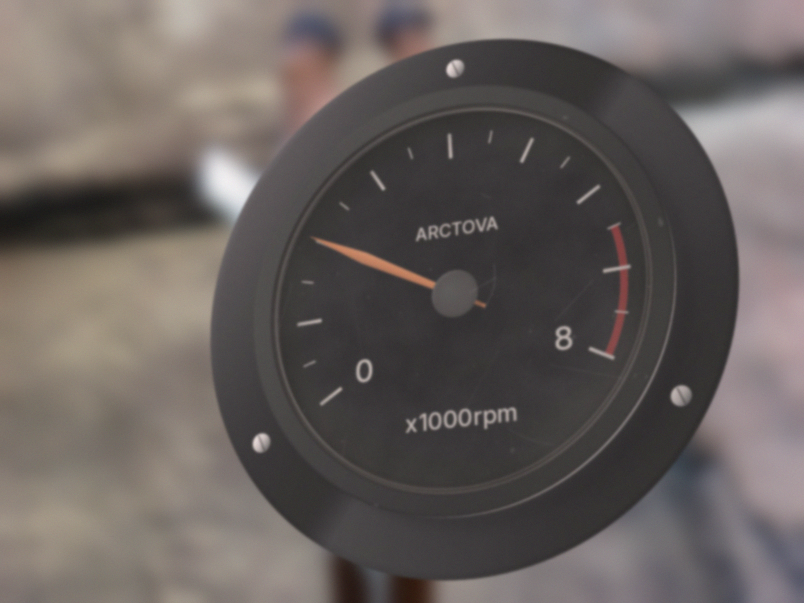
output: 2000 rpm
